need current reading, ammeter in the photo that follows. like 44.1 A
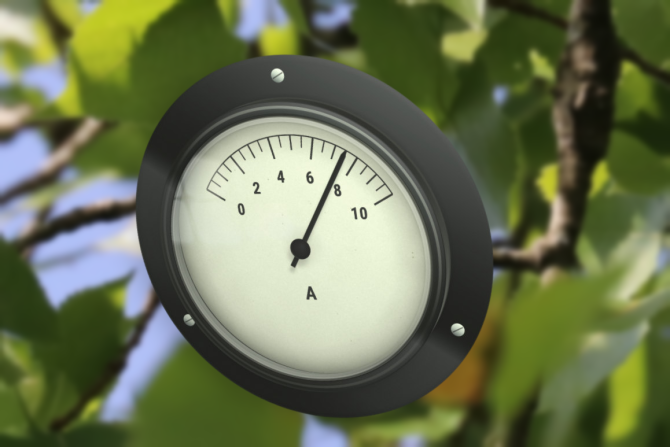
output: 7.5 A
